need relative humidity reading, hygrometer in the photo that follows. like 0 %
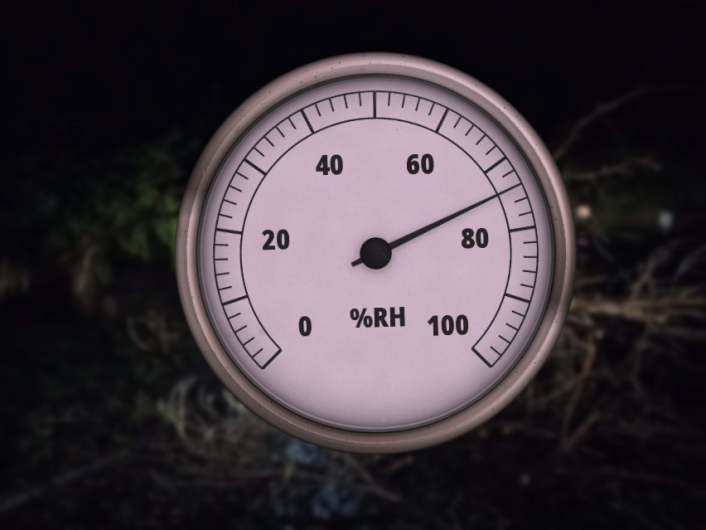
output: 74 %
